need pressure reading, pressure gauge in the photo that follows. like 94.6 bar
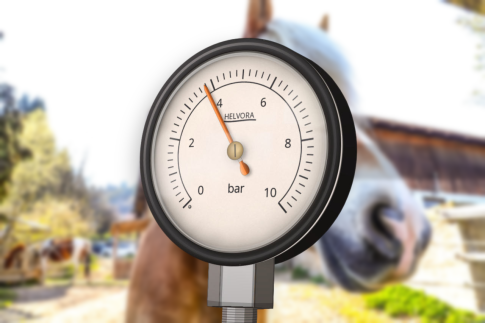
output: 3.8 bar
